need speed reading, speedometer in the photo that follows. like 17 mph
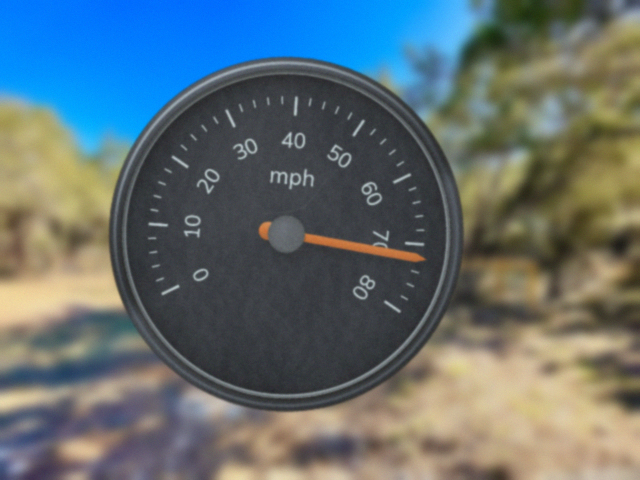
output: 72 mph
